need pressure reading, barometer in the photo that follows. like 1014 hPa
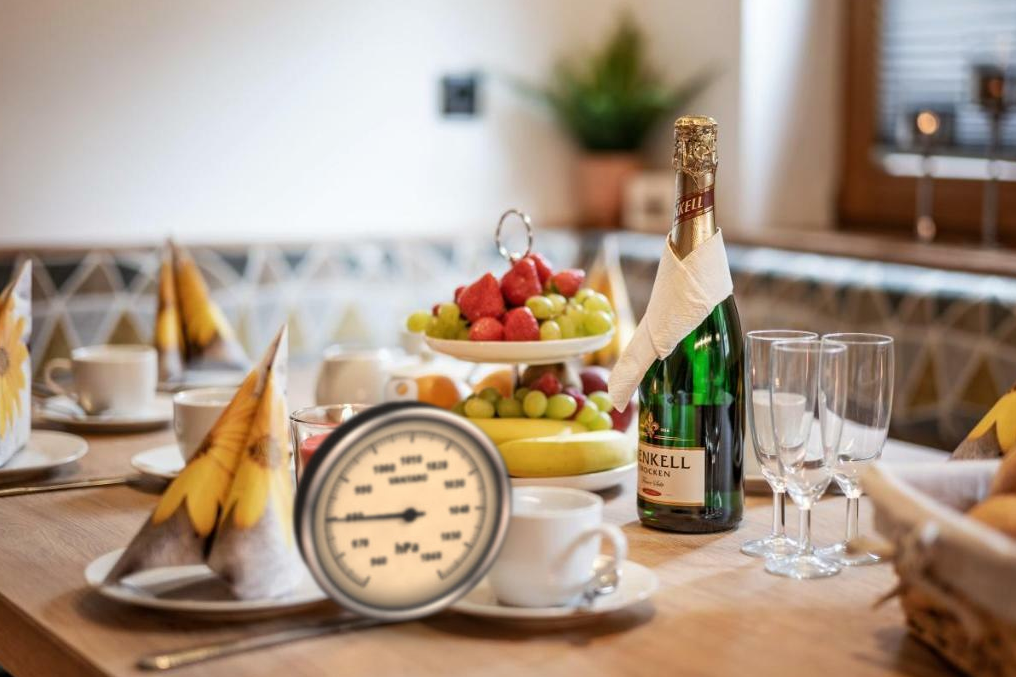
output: 980 hPa
